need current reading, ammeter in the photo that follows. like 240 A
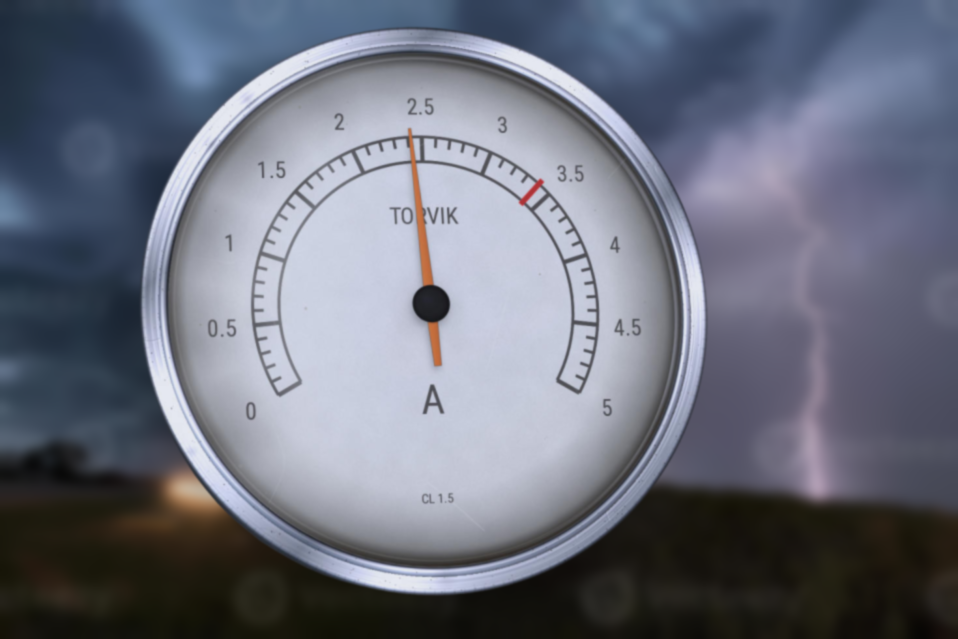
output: 2.4 A
